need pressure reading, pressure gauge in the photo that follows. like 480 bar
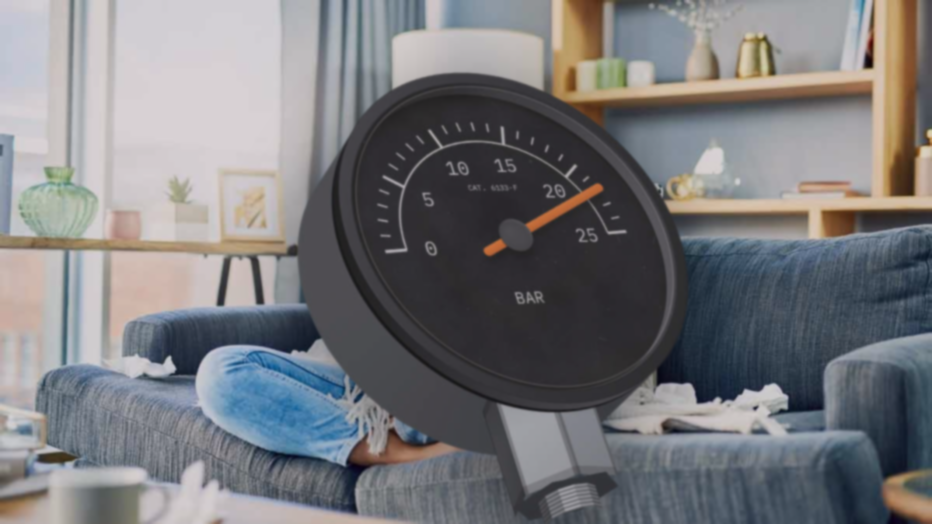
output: 22 bar
